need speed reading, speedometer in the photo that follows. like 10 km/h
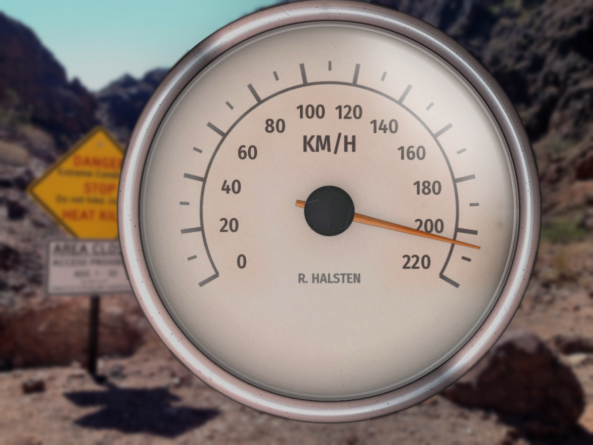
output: 205 km/h
